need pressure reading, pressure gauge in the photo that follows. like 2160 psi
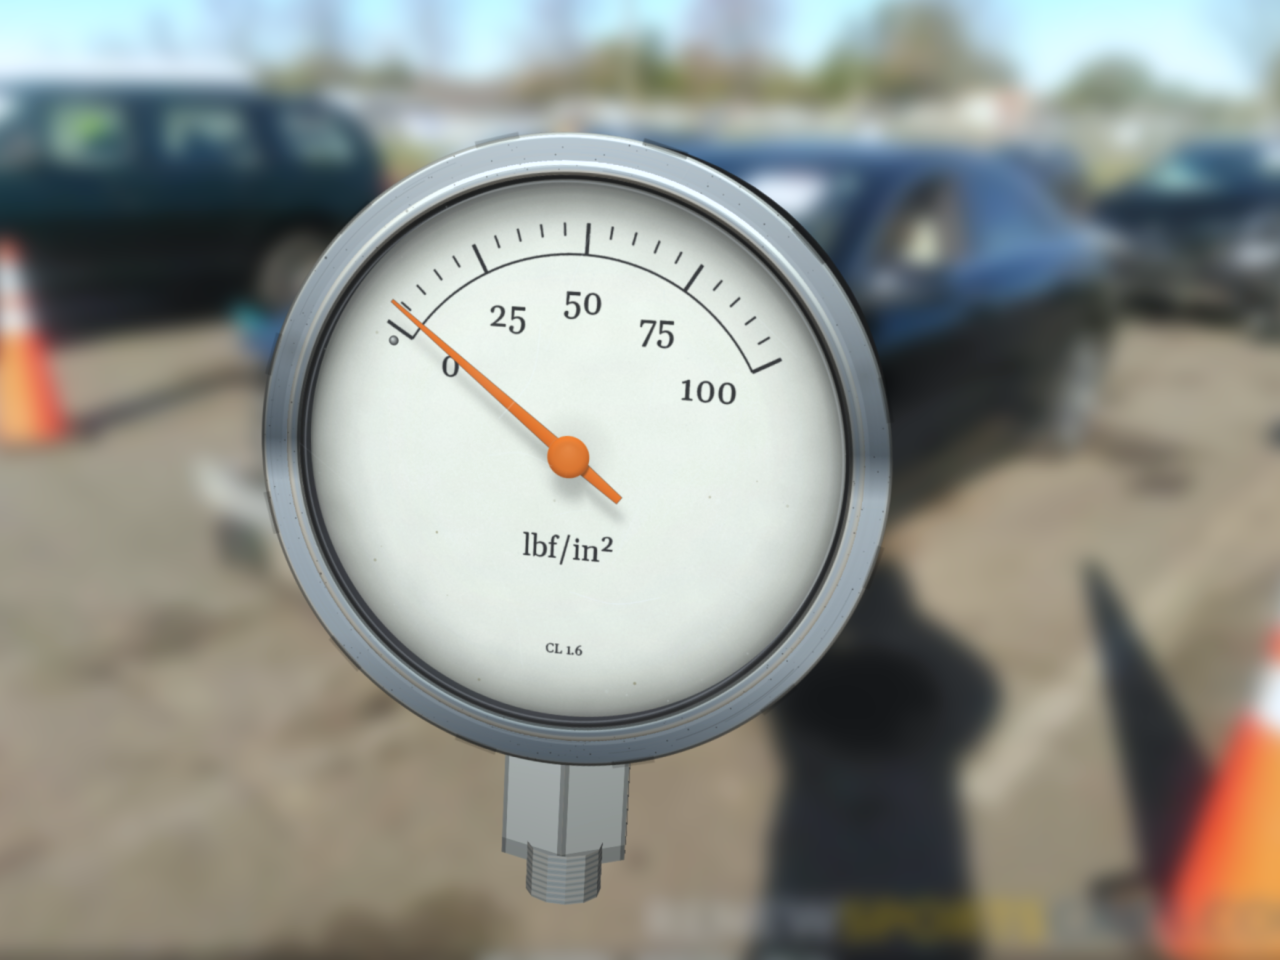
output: 5 psi
